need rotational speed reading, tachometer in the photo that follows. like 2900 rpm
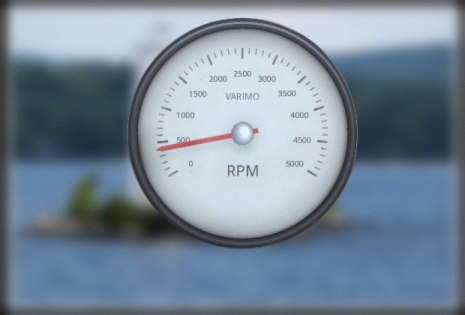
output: 400 rpm
